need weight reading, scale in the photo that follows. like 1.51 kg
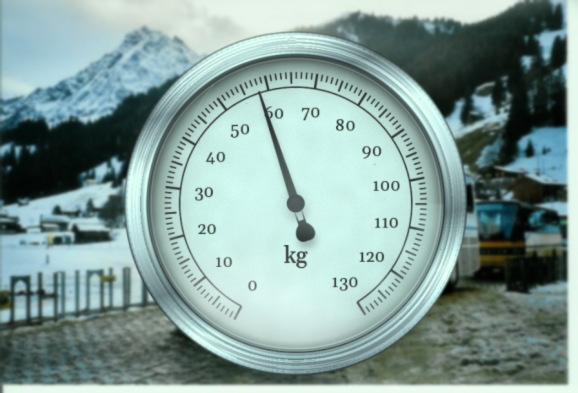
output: 58 kg
